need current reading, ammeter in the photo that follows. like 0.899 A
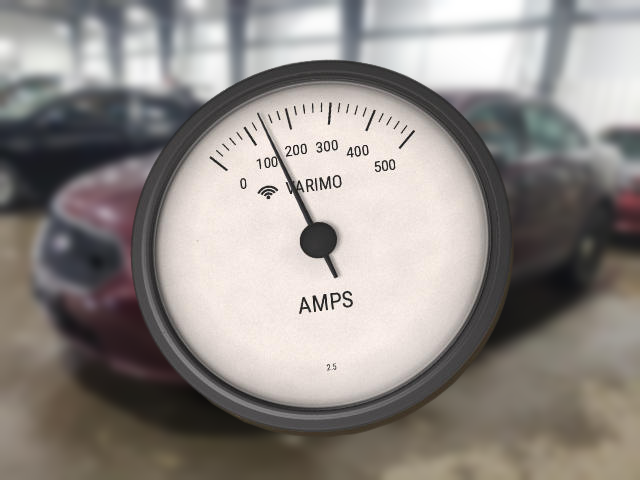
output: 140 A
